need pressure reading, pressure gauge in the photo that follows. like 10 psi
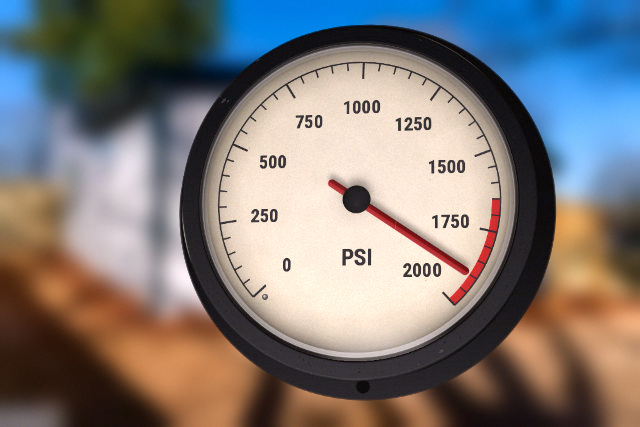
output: 1900 psi
